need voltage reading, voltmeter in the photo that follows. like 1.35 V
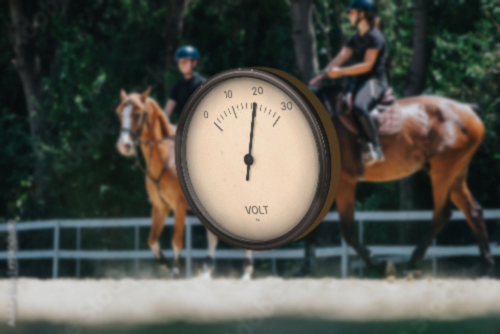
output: 20 V
